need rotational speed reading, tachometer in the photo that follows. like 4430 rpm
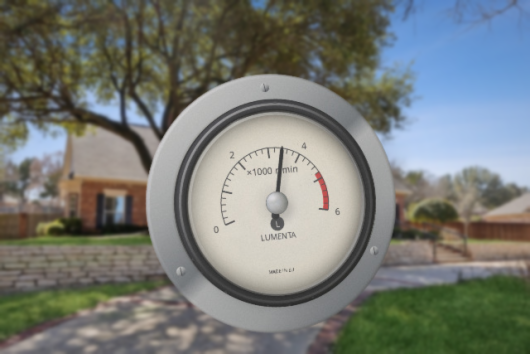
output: 3400 rpm
